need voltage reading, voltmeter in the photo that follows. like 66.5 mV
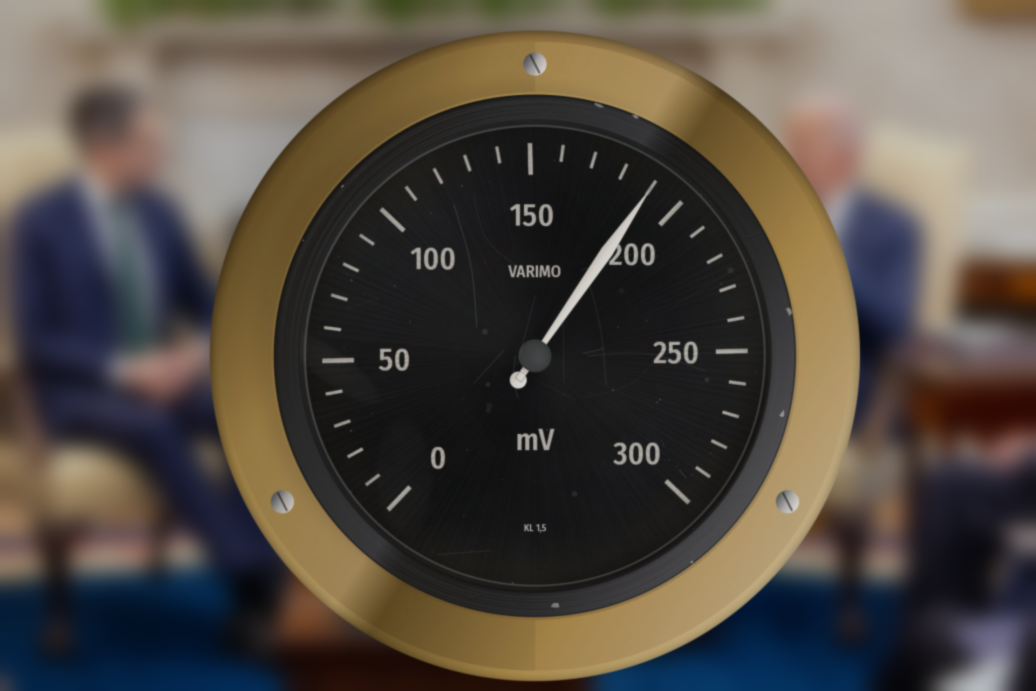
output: 190 mV
